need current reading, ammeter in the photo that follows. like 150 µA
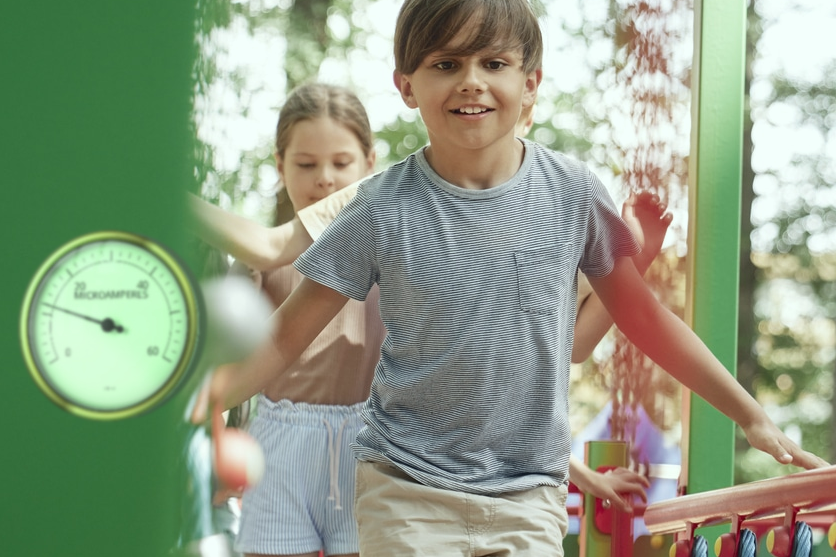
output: 12 µA
